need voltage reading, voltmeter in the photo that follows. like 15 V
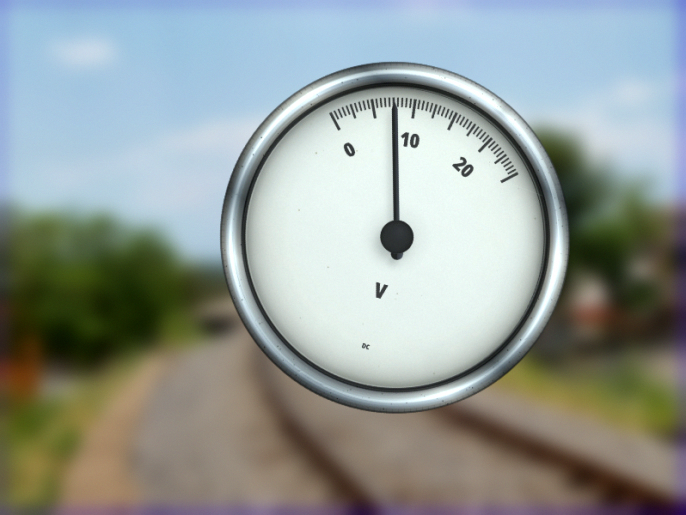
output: 7.5 V
